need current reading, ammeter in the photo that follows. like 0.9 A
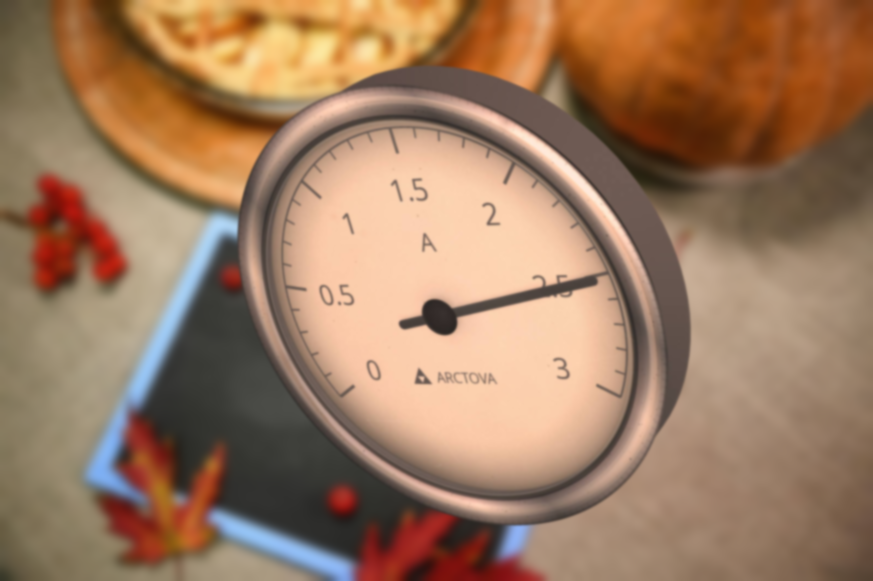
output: 2.5 A
